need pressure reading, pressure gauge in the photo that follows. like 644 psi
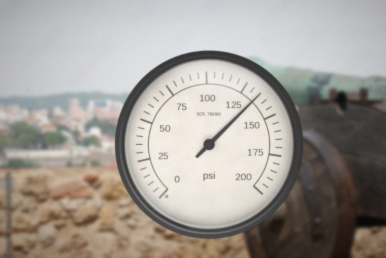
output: 135 psi
